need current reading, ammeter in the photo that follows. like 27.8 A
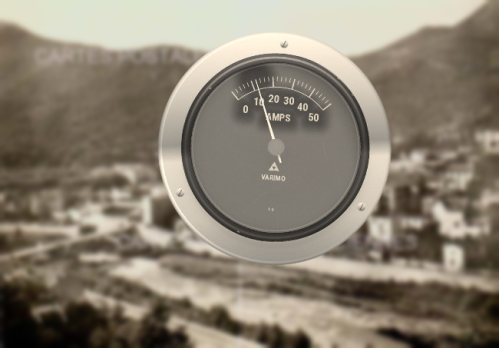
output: 12 A
